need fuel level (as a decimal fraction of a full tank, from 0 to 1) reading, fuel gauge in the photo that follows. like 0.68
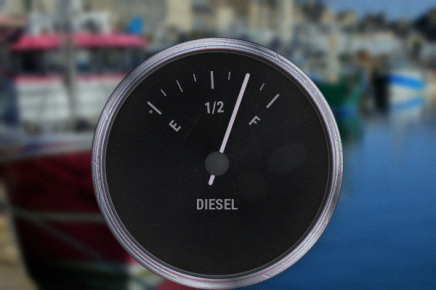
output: 0.75
